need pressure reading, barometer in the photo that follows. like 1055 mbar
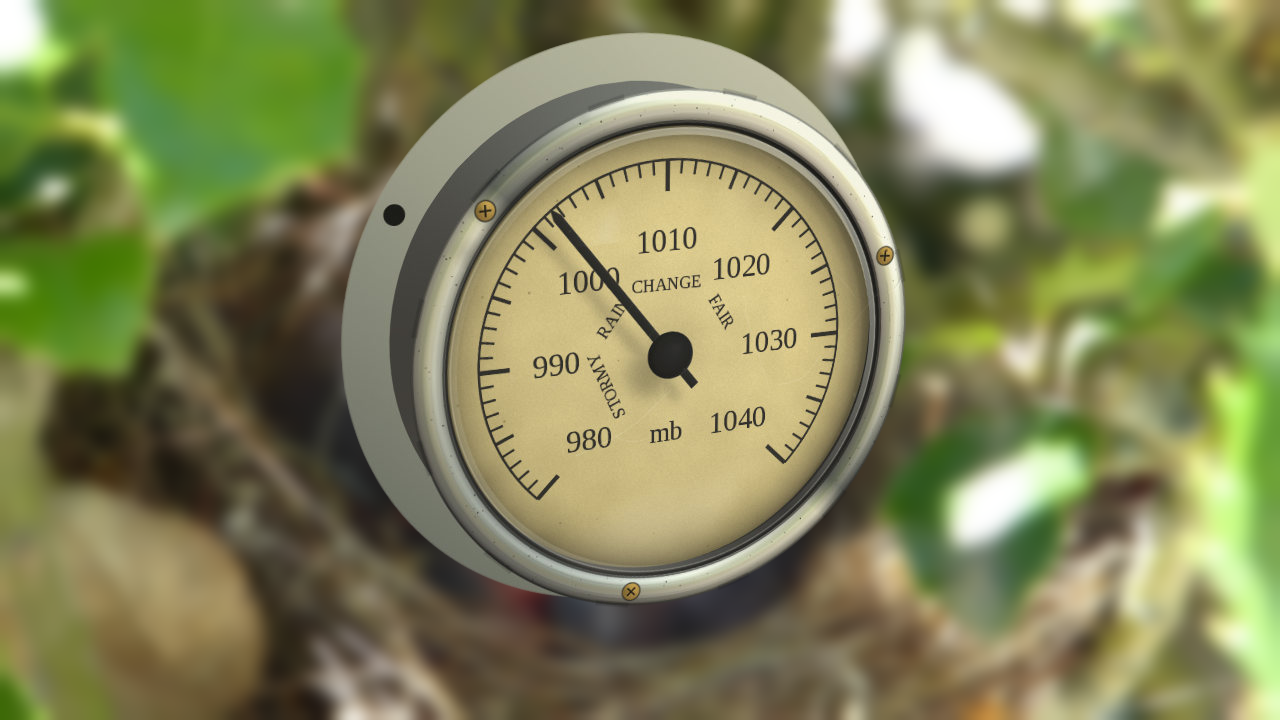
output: 1001.5 mbar
